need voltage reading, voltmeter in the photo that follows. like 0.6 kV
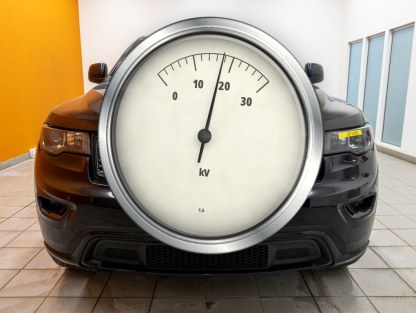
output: 18 kV
